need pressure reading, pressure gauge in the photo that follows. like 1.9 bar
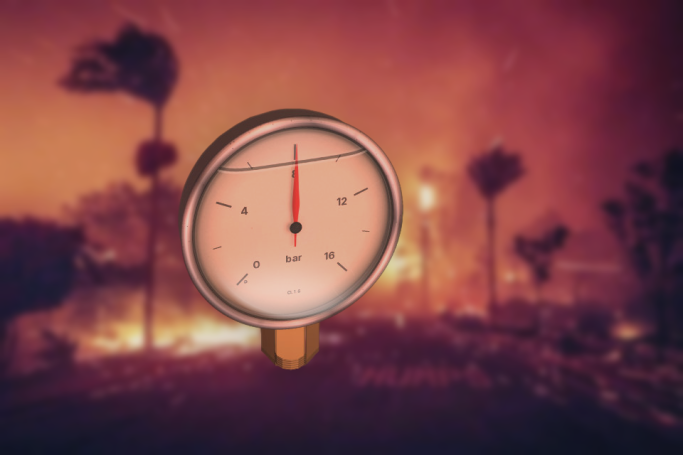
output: 8 bar
